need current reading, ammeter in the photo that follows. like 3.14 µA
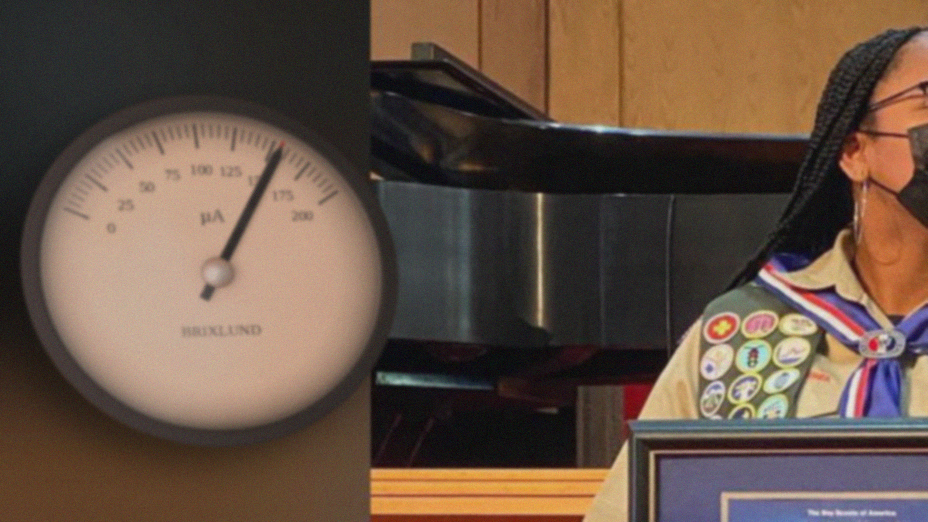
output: 155 µA
